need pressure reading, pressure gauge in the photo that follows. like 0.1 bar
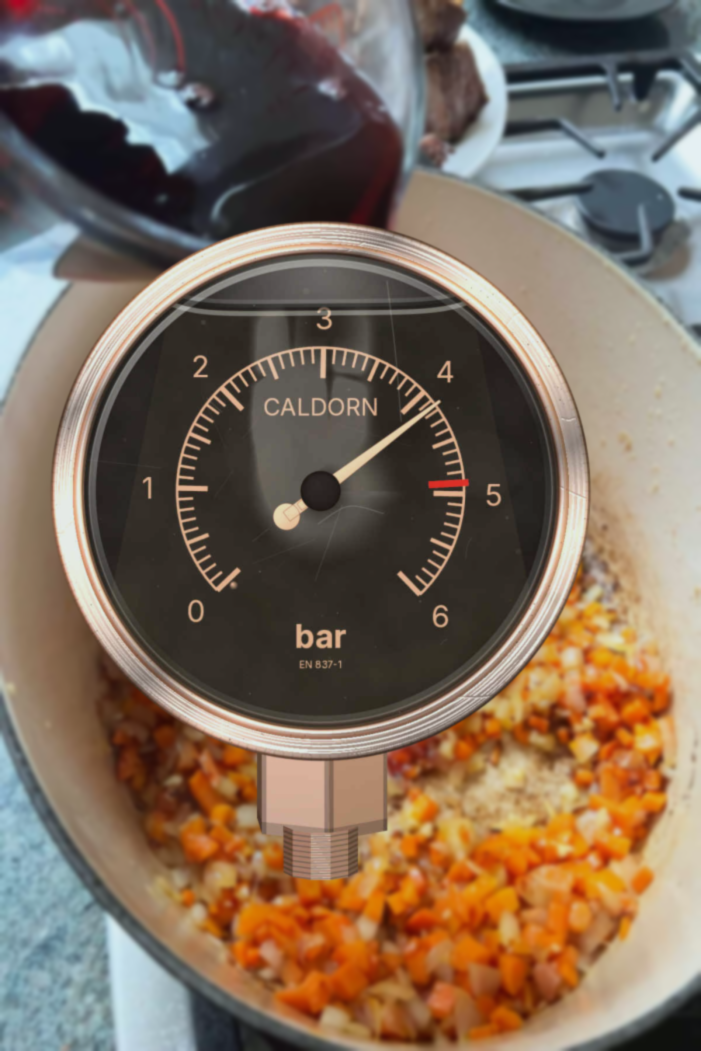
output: 4.15 bar
